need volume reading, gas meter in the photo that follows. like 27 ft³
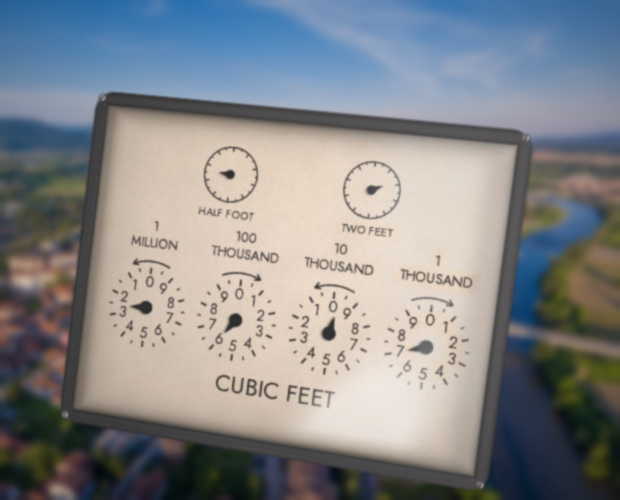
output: 259700 ft³
